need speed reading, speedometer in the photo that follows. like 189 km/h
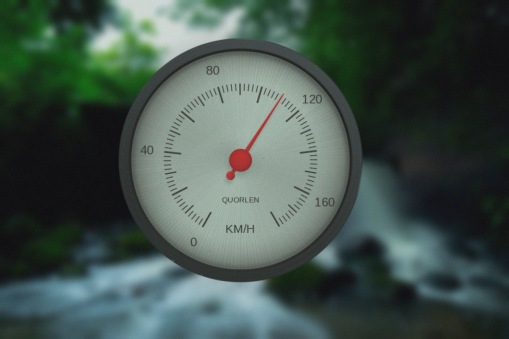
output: 110 km/h
